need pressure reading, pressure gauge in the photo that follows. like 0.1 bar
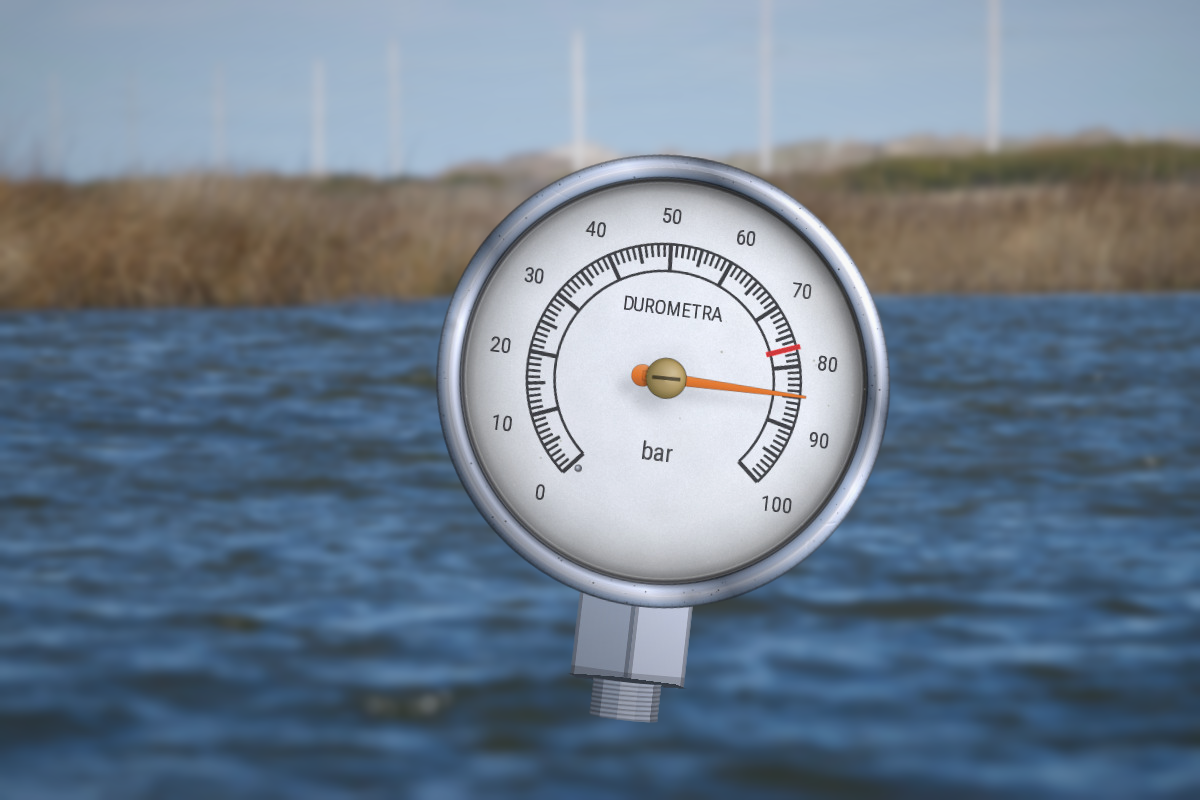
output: 85 bar
